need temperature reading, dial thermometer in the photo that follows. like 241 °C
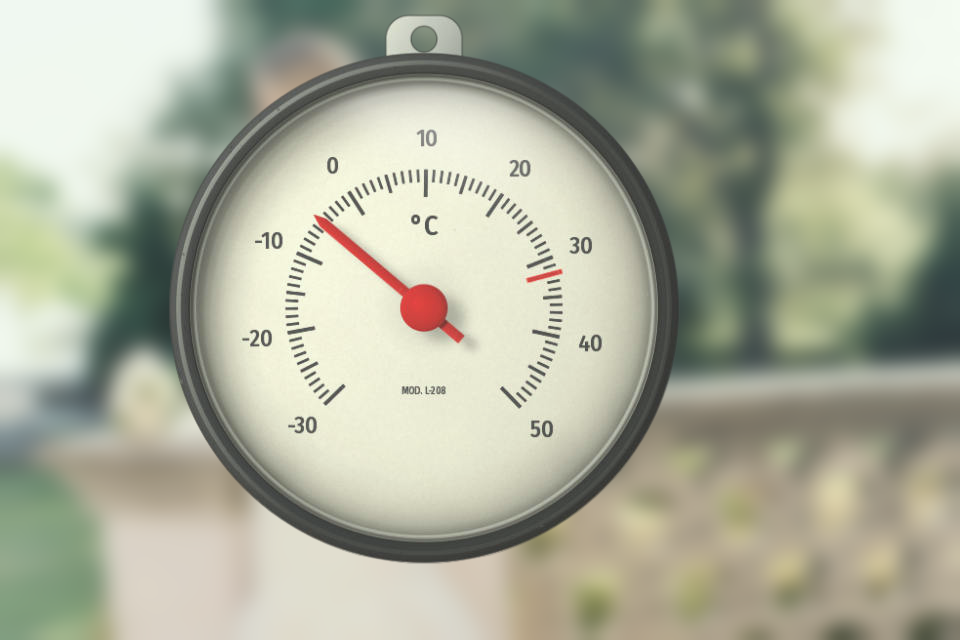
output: -5 °C
